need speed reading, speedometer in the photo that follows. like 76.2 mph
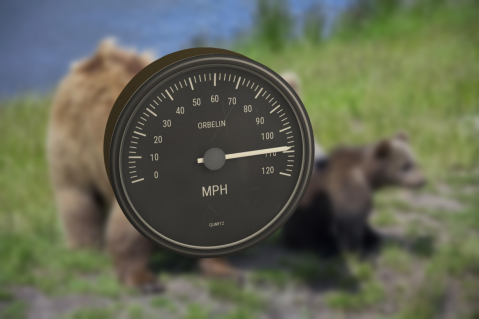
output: 108 mph
